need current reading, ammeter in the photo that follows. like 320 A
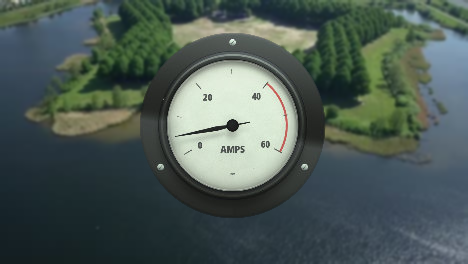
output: 5 A
